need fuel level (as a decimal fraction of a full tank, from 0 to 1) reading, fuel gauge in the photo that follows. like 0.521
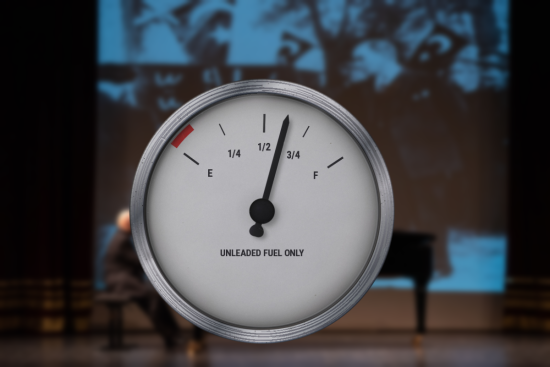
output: 0.625
